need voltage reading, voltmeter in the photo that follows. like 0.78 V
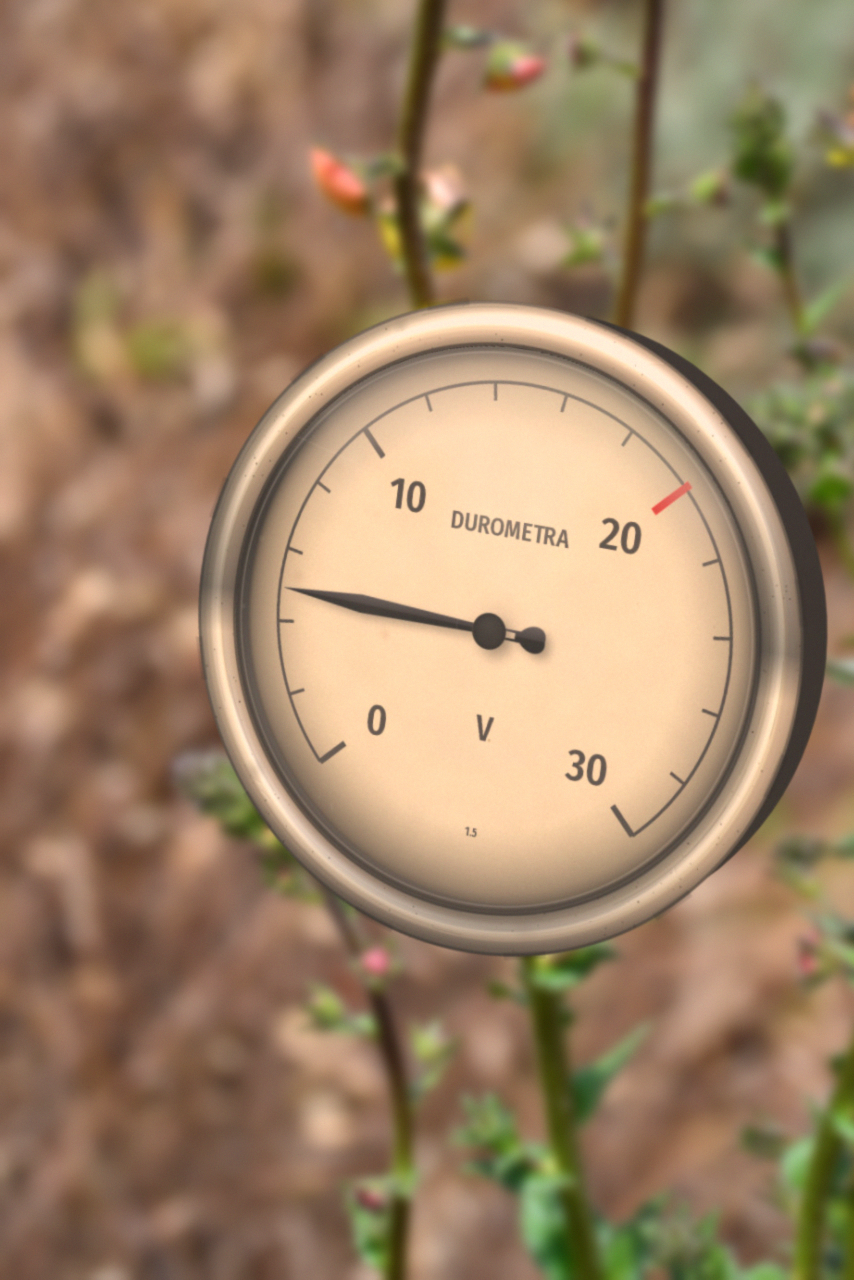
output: 5 V
